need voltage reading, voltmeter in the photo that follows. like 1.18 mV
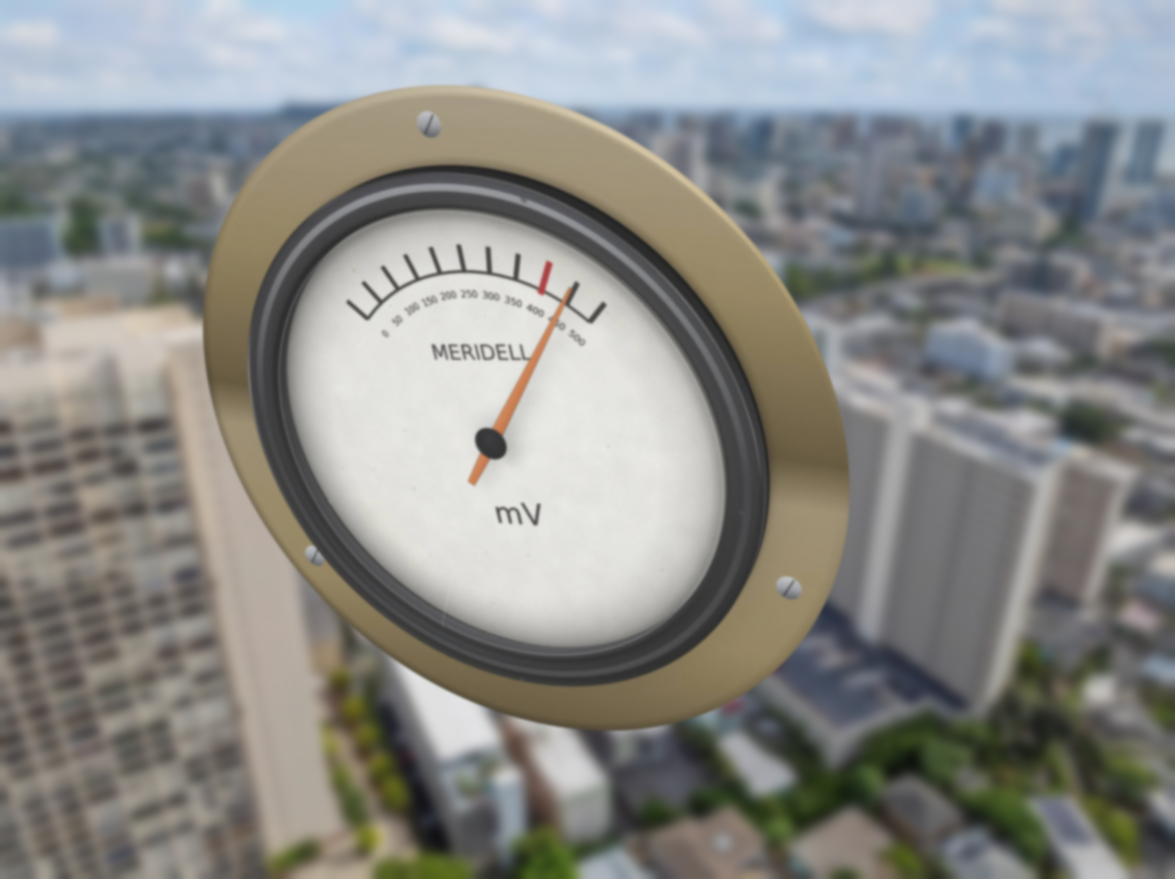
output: 450 mV
